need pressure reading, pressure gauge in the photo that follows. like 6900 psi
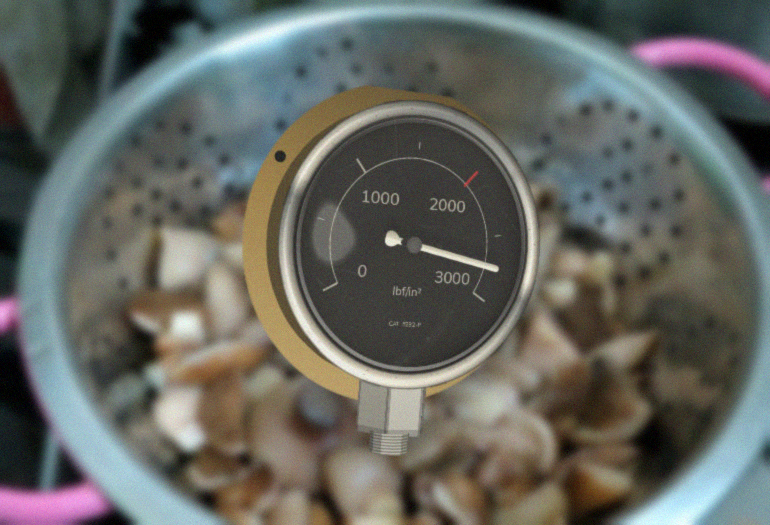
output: 2750 psi
